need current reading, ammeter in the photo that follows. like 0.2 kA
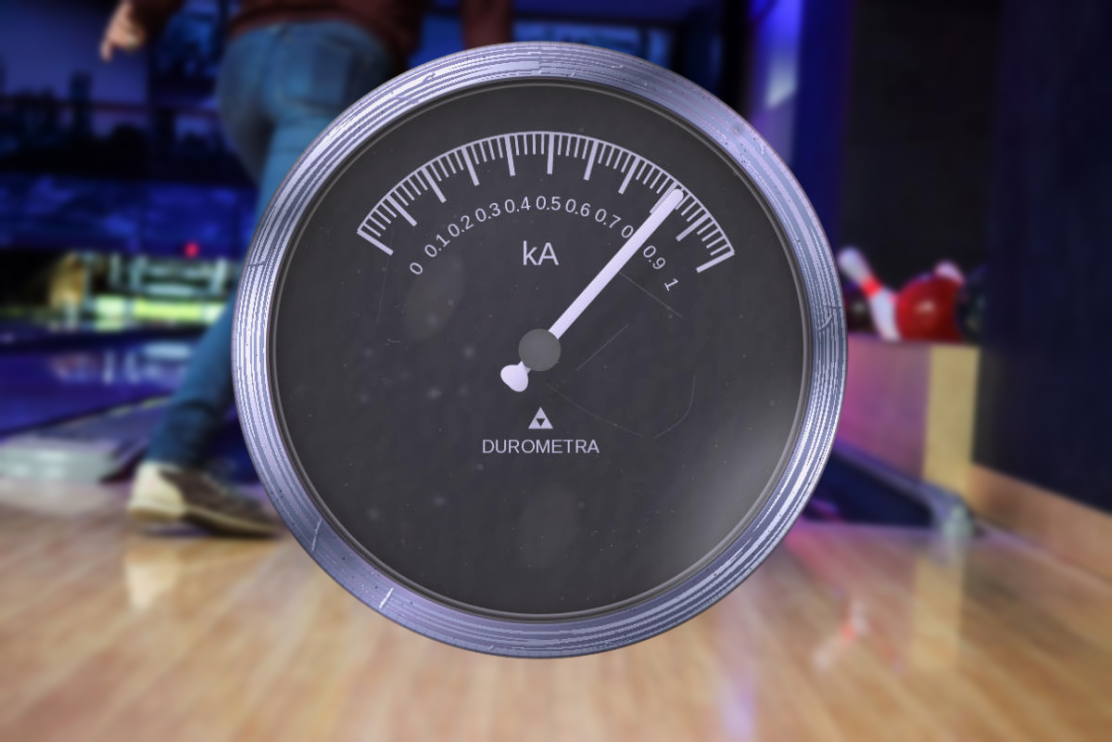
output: 0.82 kA
